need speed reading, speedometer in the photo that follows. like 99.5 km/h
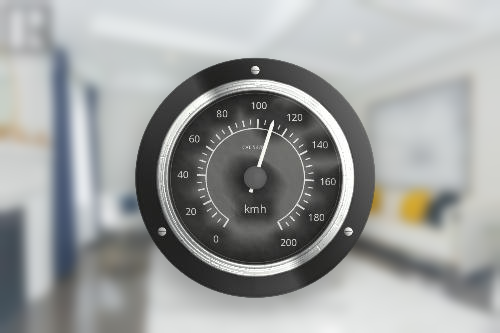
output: 110 km/h
